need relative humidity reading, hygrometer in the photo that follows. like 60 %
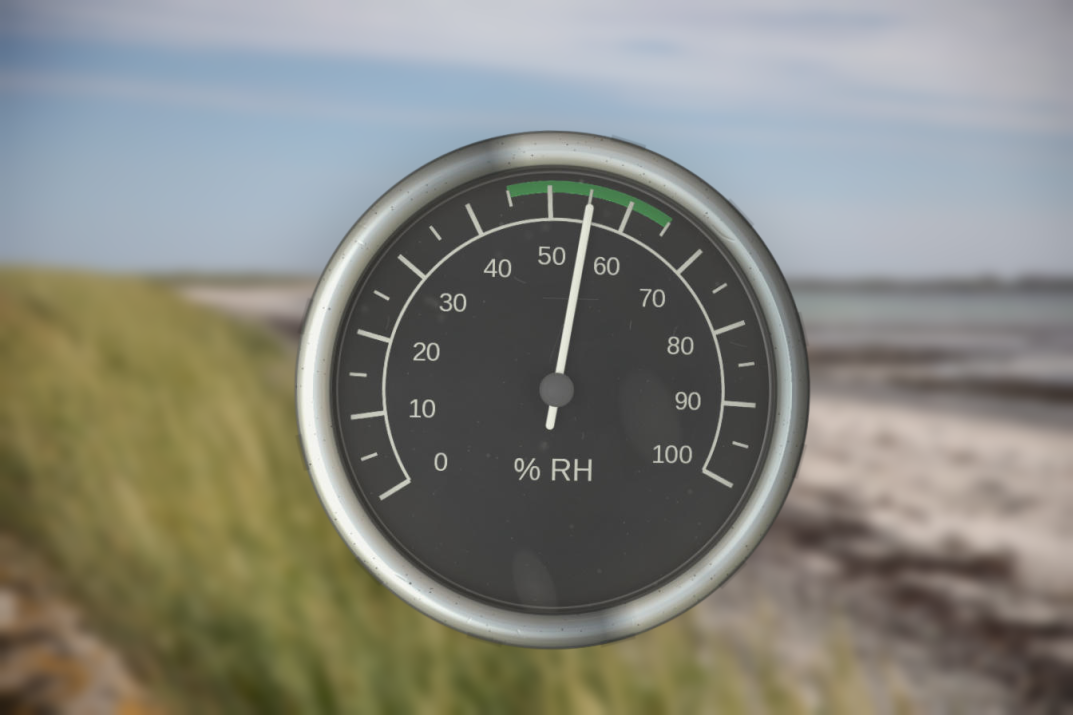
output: 55 %
